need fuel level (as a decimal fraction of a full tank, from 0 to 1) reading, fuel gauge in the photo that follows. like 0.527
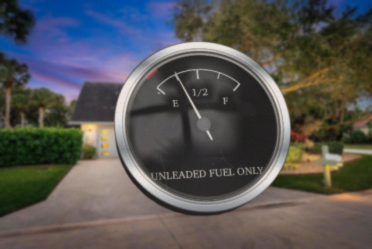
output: 0.25
